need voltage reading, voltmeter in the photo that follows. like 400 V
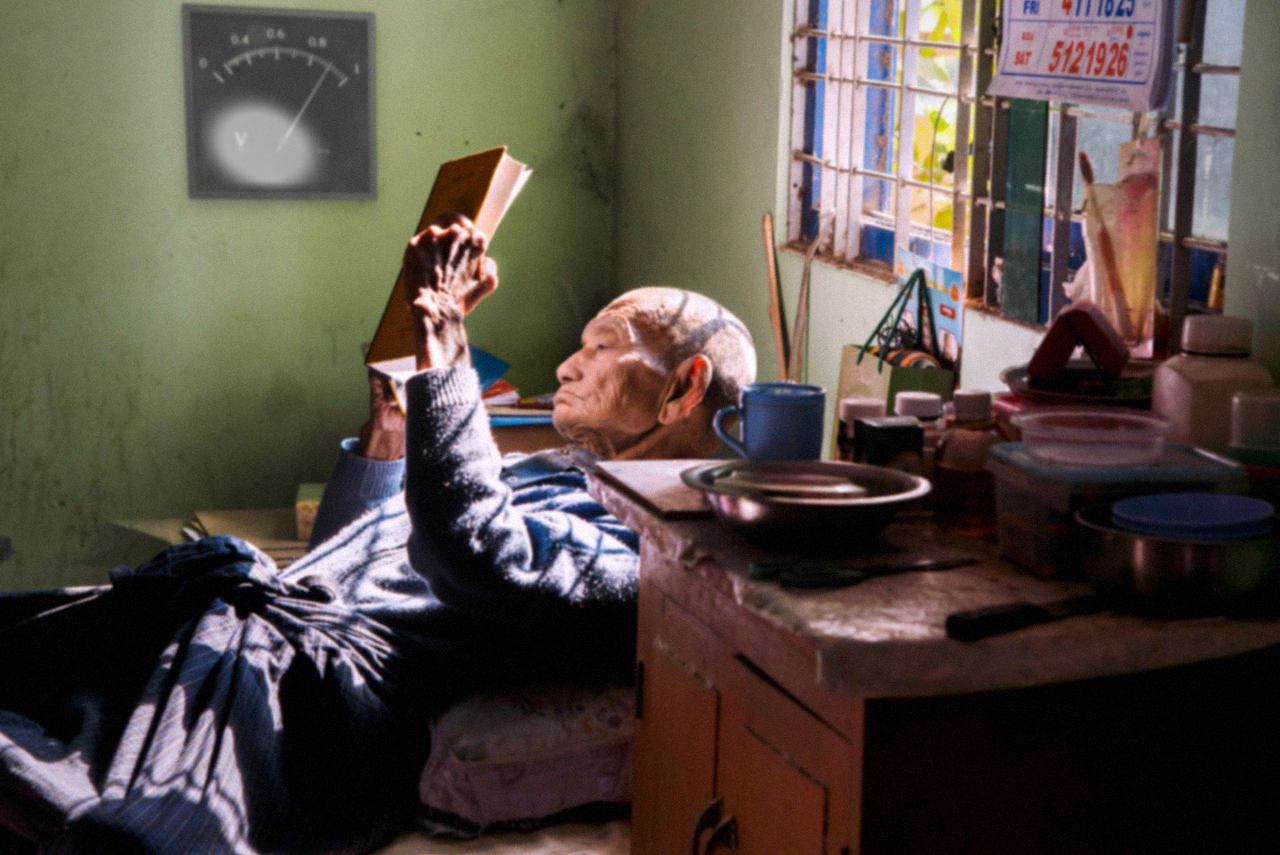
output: 0.9 V
